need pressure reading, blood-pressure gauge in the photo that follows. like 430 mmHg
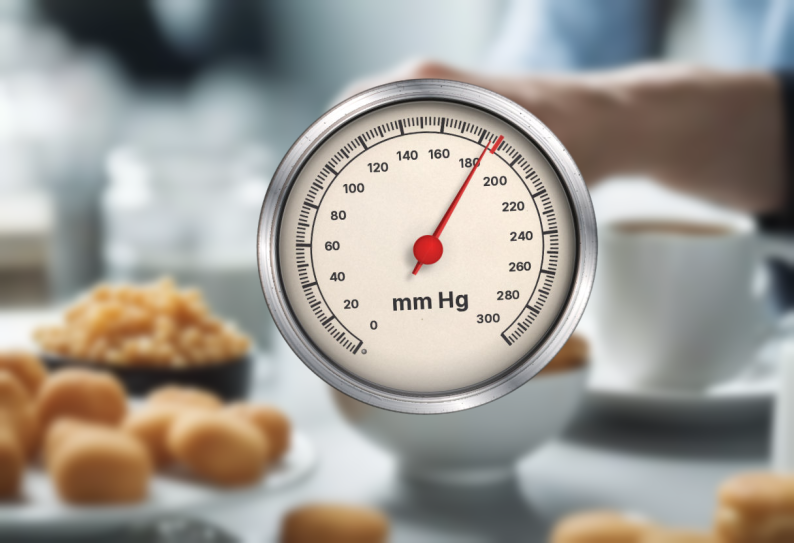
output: 184 mmHg
